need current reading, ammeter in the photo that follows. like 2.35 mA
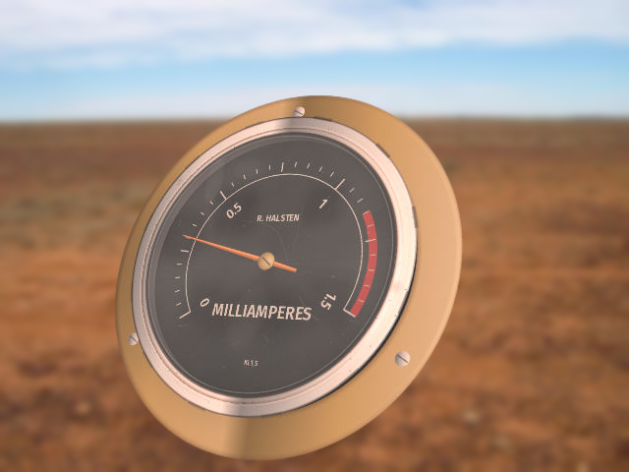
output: 0.3 mA
